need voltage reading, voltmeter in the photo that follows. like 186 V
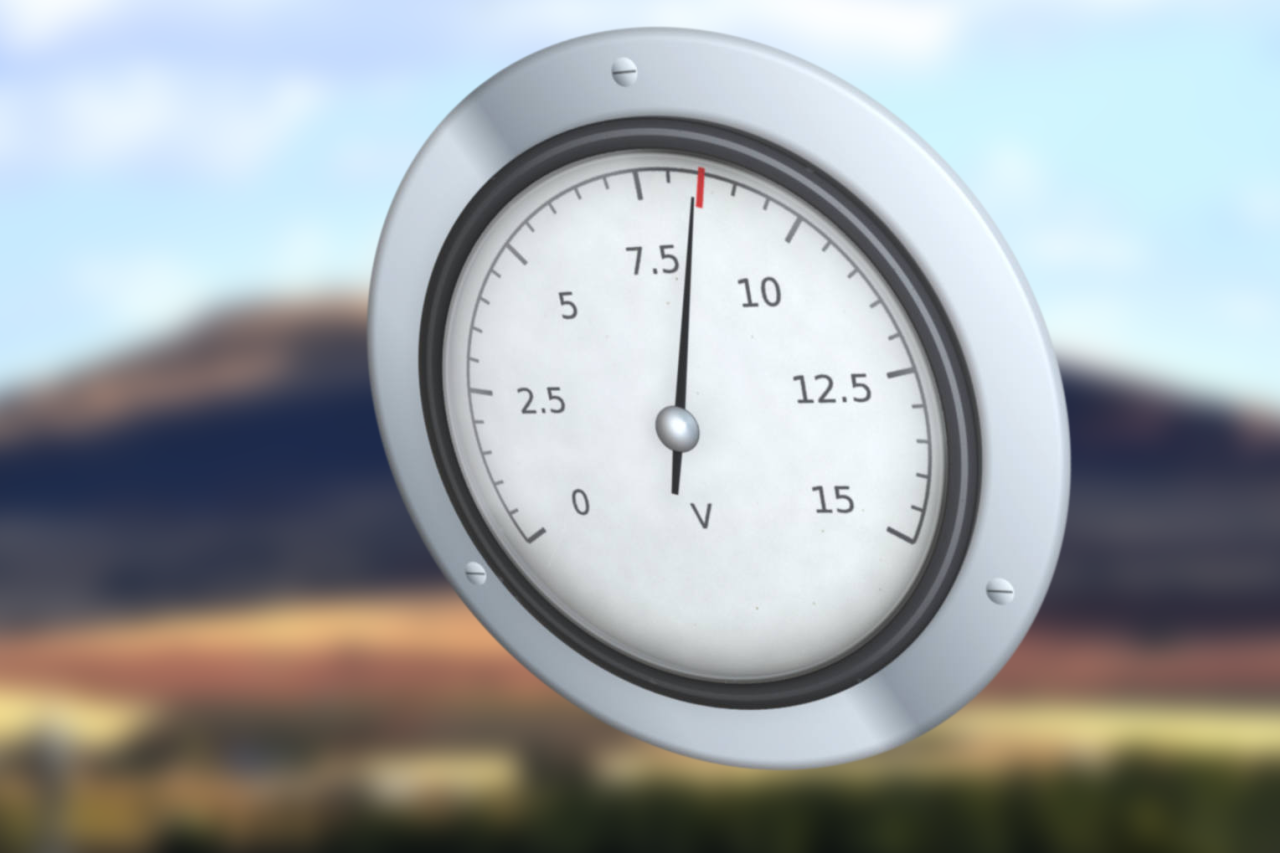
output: 8.5 V
